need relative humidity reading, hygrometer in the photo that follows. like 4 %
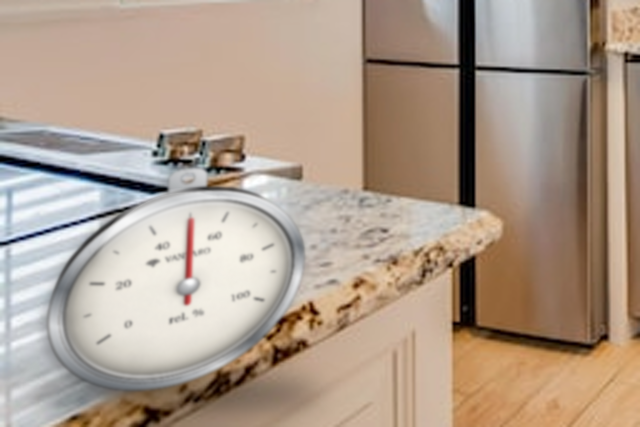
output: 50 %
